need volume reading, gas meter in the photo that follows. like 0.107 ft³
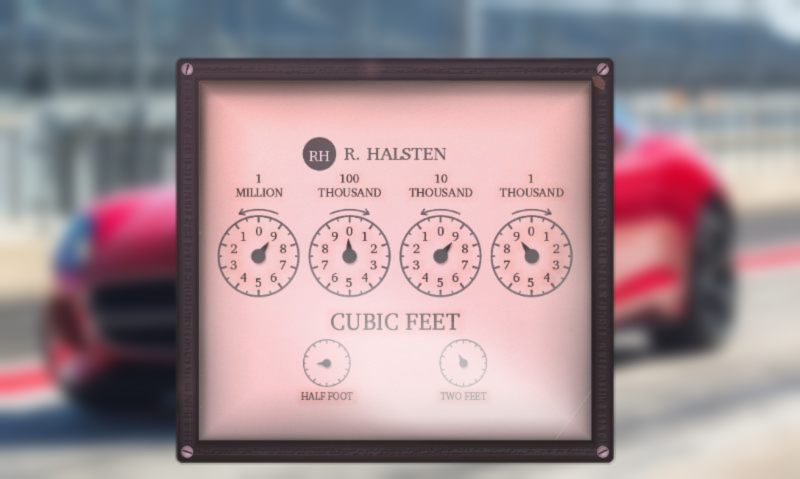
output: 898900 ft³
